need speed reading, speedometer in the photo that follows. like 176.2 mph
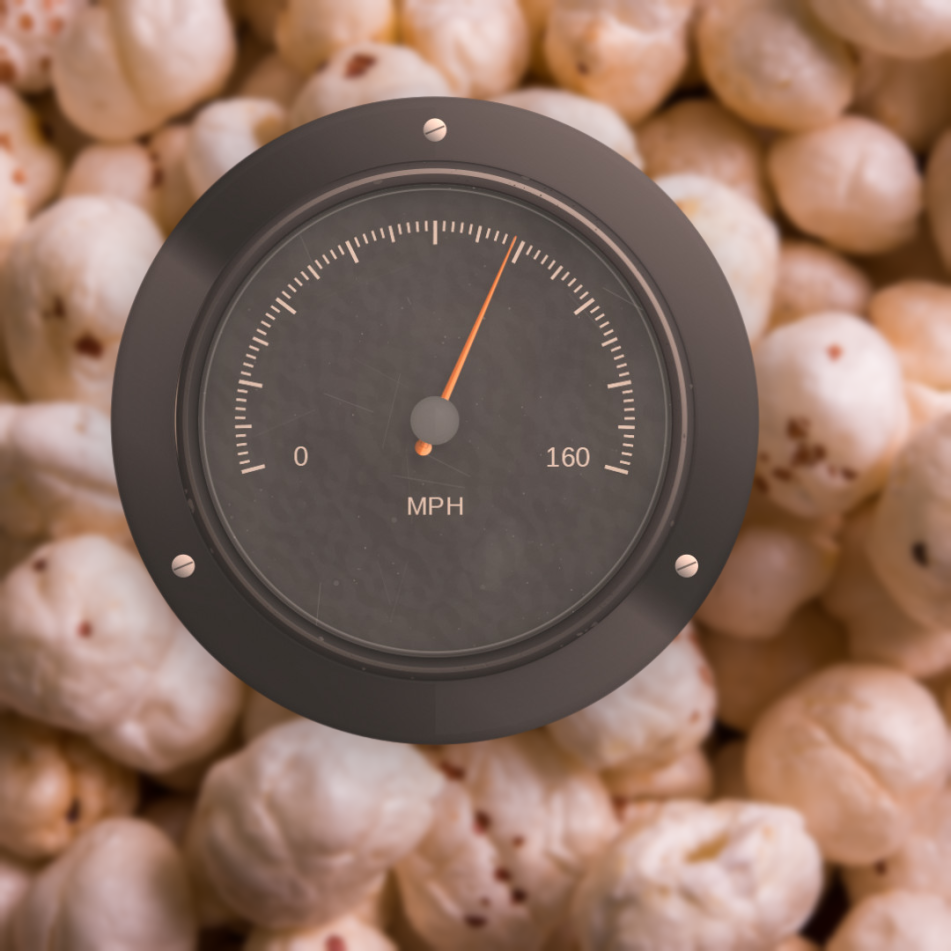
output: 98 mph
